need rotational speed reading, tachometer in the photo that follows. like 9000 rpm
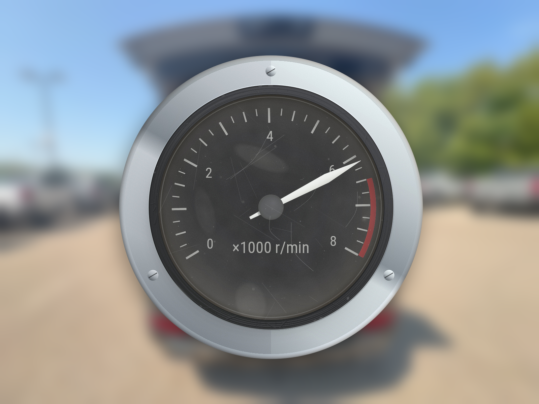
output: 6125 rpm
